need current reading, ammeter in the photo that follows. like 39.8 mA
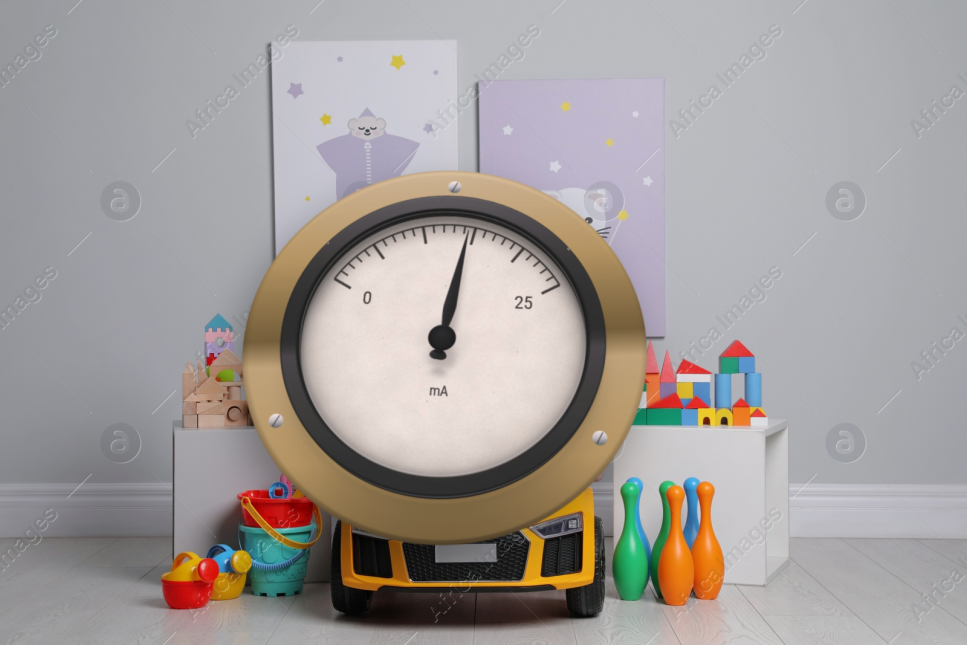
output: 14.5 mA
